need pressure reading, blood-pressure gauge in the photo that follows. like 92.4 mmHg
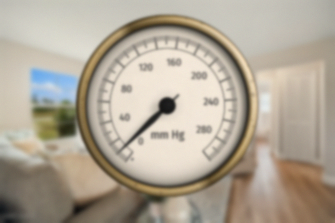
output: 10 mmHg
